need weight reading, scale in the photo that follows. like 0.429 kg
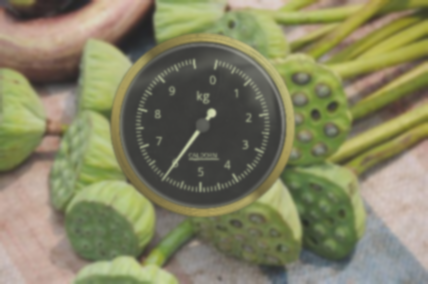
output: 6 kg
